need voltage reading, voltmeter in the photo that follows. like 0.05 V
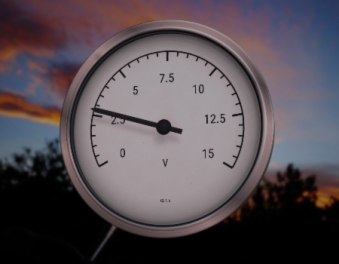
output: 2.75 V
